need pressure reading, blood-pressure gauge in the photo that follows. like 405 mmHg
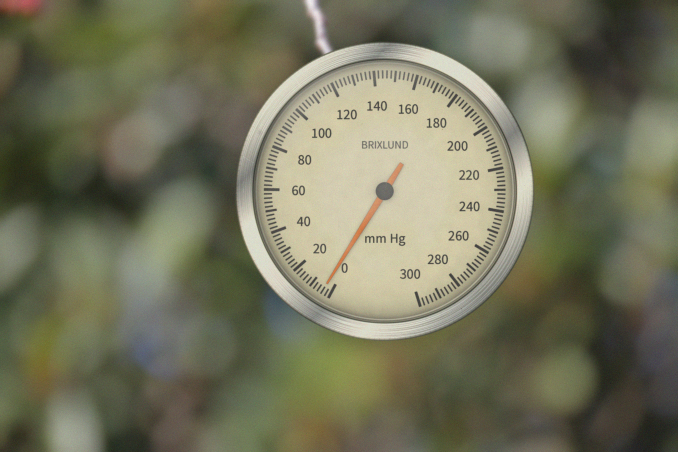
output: 4 mmHg
